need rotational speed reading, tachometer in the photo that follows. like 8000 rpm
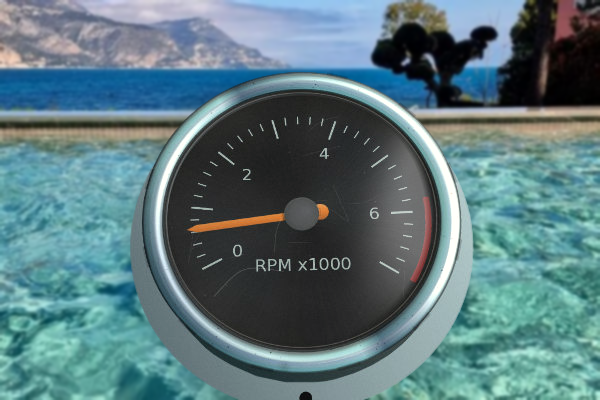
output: 600 rpm
